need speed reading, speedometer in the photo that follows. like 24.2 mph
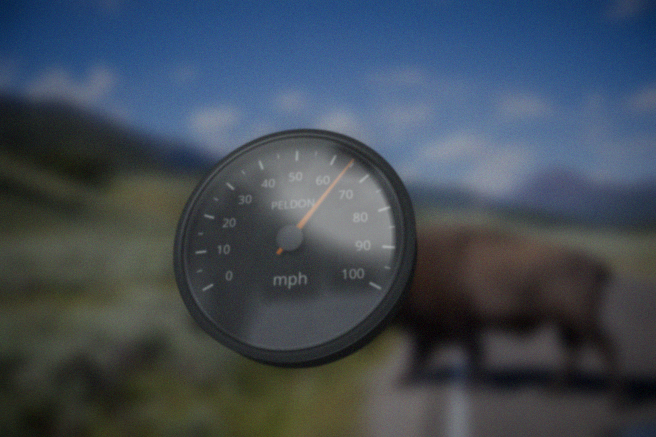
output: 65 mph
